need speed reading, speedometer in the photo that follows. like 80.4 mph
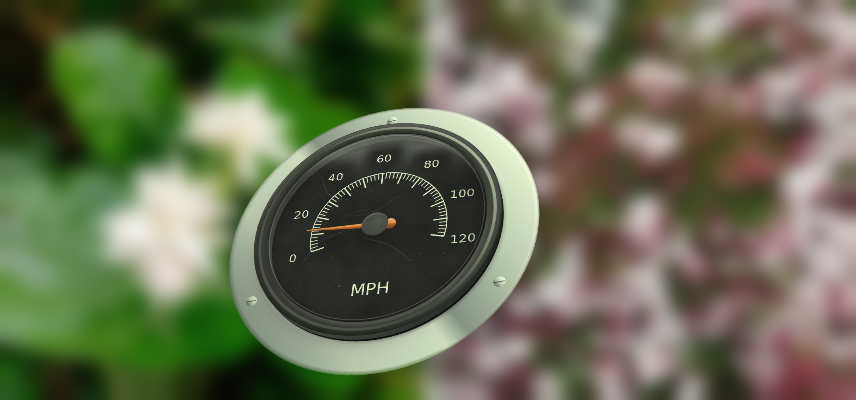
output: 10 mph
